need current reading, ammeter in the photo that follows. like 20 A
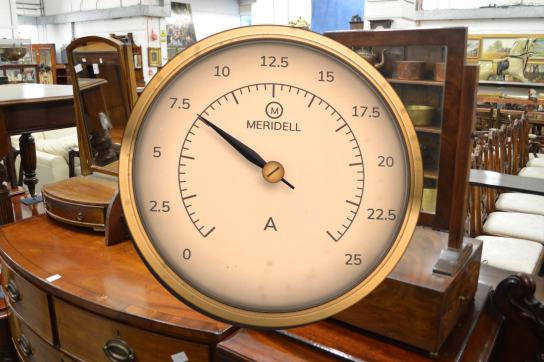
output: 7.5 A
